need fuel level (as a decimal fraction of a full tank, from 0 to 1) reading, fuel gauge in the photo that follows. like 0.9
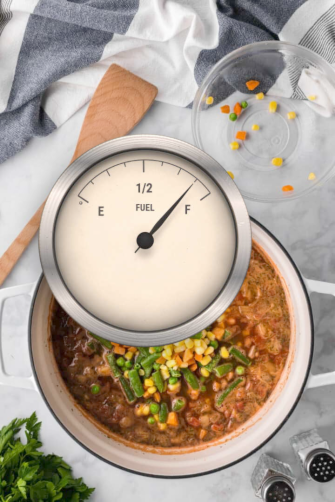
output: 0.875
